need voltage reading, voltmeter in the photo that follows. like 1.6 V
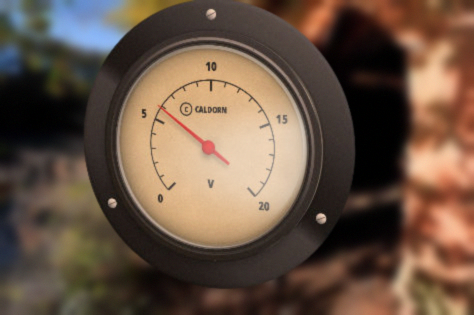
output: 6 V
